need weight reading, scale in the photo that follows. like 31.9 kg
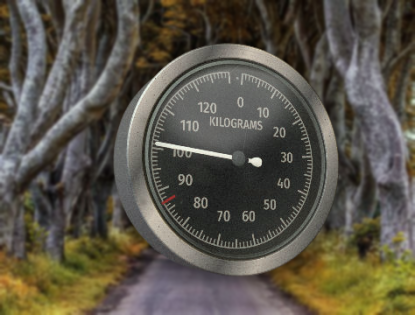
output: 101 kg
